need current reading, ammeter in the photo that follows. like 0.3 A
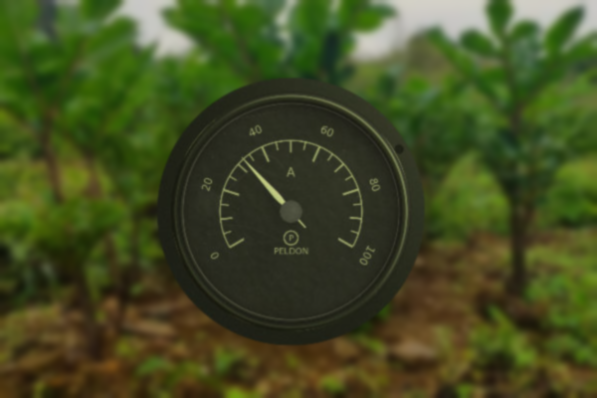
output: 32.5 A
